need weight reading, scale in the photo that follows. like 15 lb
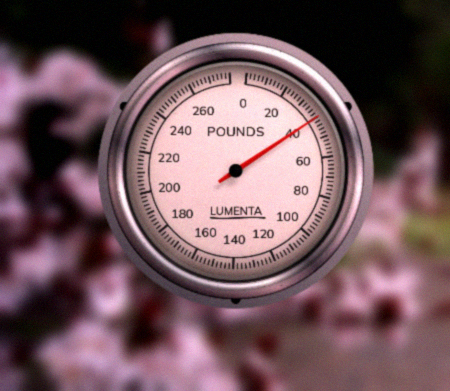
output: 40 lb
